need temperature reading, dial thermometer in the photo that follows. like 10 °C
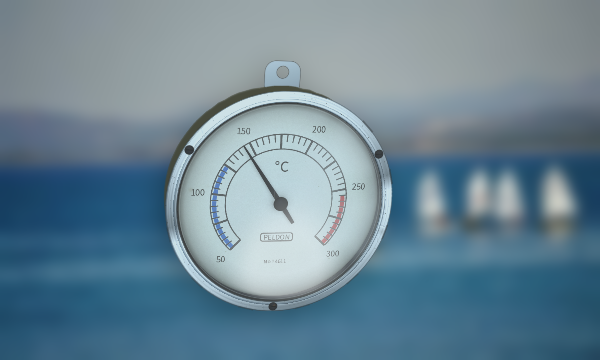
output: 145 °C
